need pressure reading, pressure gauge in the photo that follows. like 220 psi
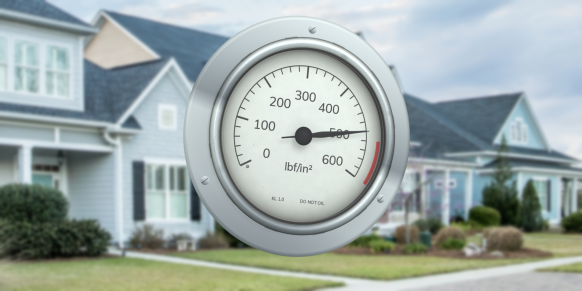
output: 500 psi
